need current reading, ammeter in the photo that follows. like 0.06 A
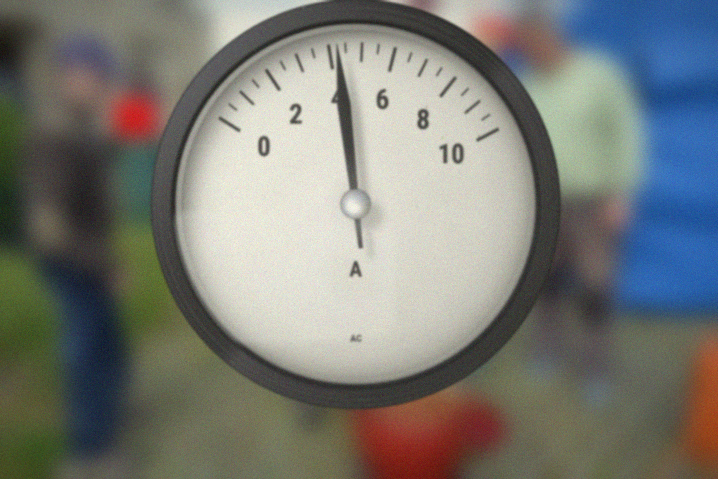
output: 4.25 A
